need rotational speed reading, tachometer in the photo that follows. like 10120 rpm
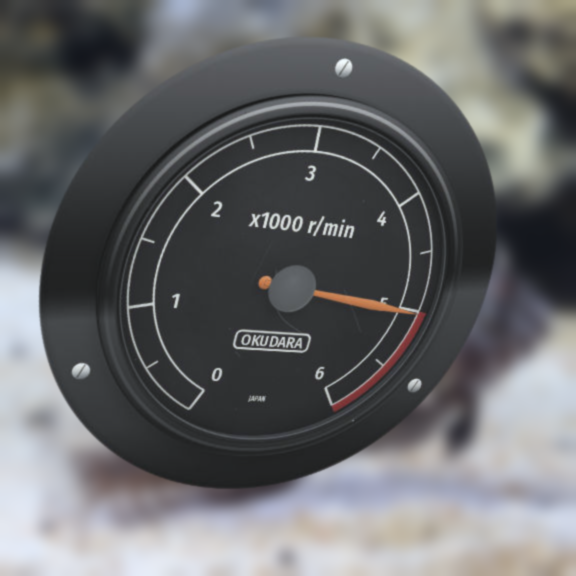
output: 5000 rpm
